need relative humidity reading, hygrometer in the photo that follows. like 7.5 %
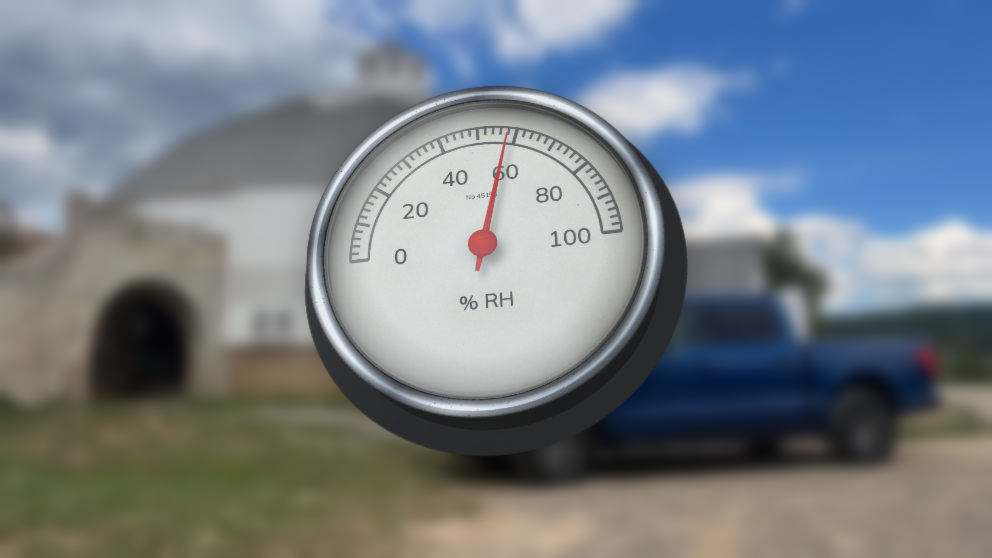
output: 58 %
